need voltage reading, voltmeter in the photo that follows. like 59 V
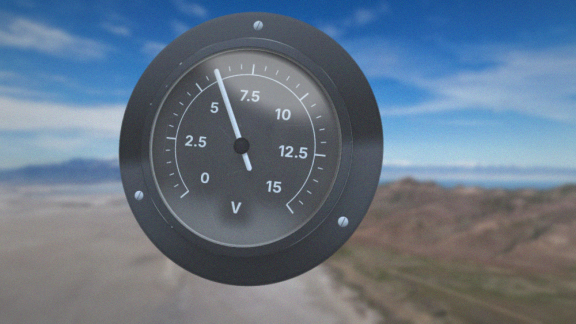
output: 6 V
